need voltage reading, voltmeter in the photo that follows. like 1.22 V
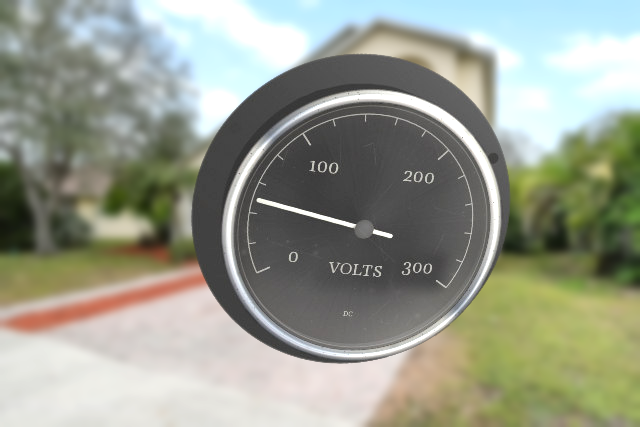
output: 50 V
